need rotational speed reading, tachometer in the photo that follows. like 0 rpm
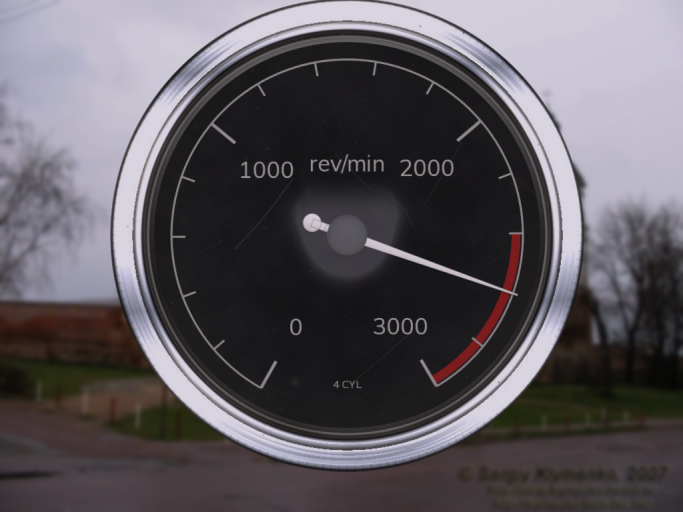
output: 2600 rpm
